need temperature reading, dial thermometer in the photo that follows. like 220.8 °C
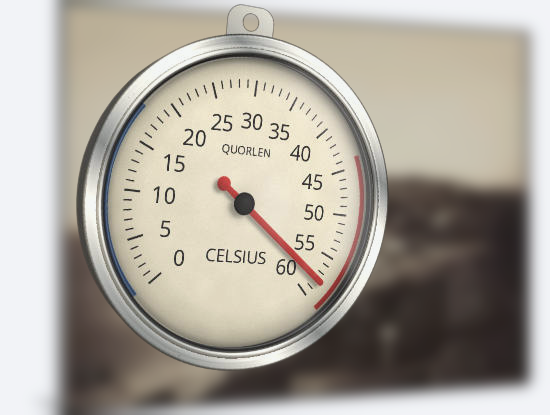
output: 58 °C
